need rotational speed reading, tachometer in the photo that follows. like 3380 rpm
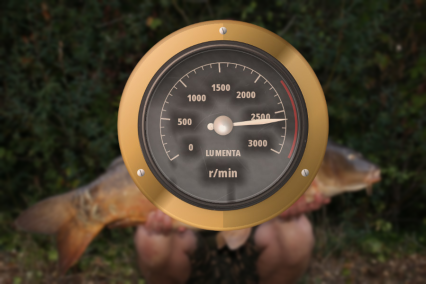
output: 2600 rpm
